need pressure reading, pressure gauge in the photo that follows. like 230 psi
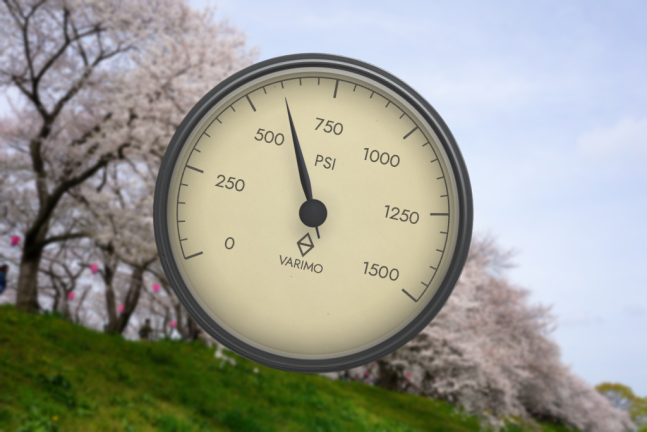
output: 600 psi
